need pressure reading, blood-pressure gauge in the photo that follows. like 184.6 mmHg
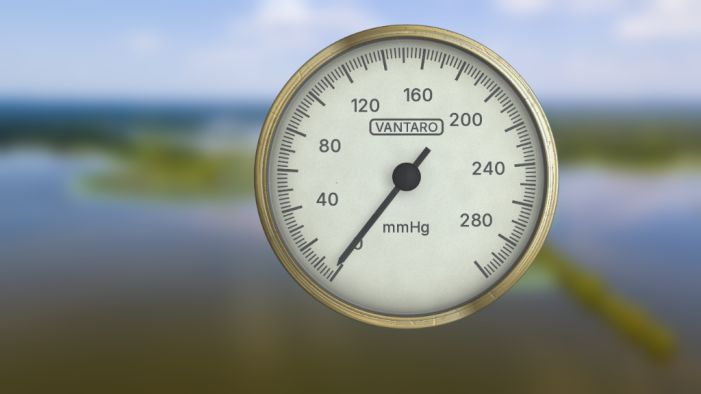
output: 2 mmHg
